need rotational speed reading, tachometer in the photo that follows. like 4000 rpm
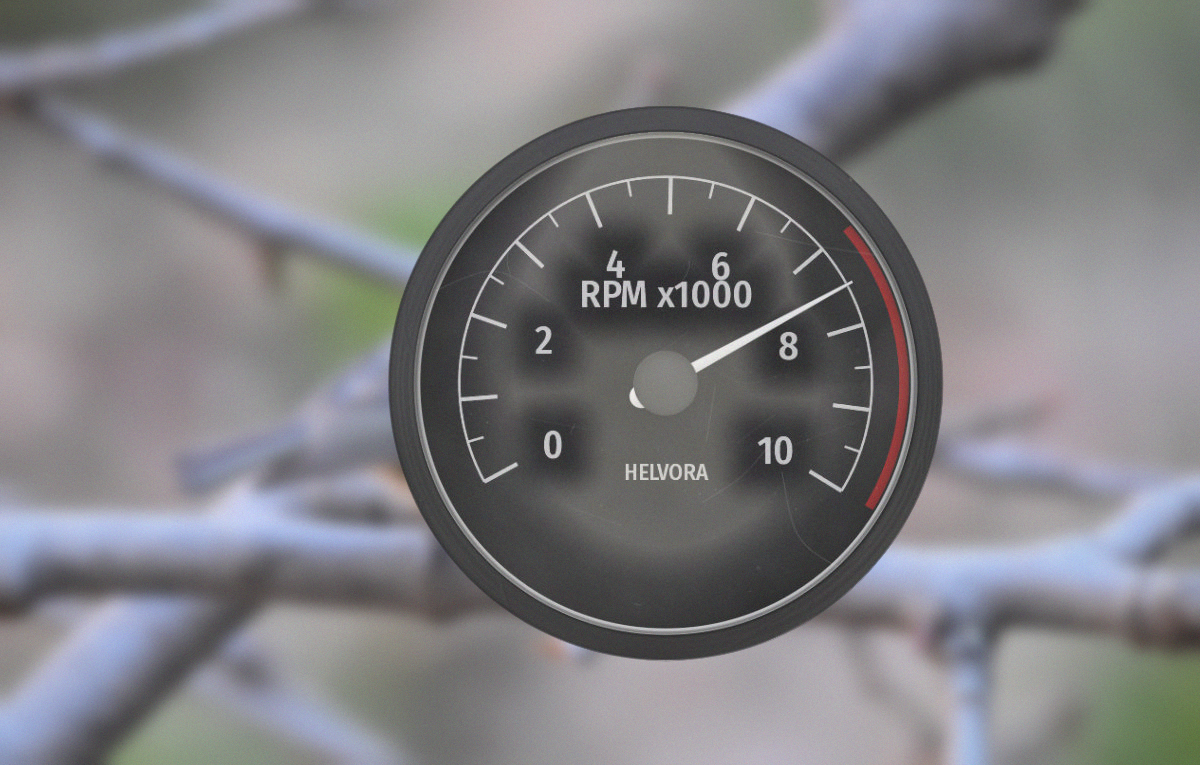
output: 7500 rpm
